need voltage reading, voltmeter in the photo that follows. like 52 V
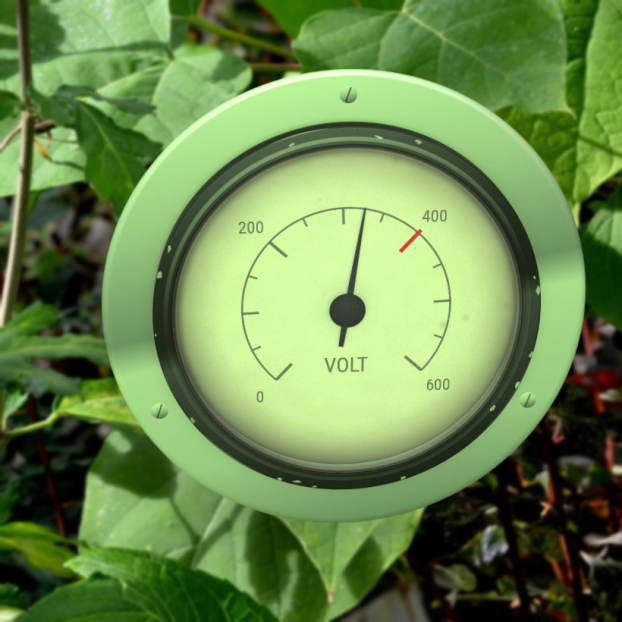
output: 325 V
